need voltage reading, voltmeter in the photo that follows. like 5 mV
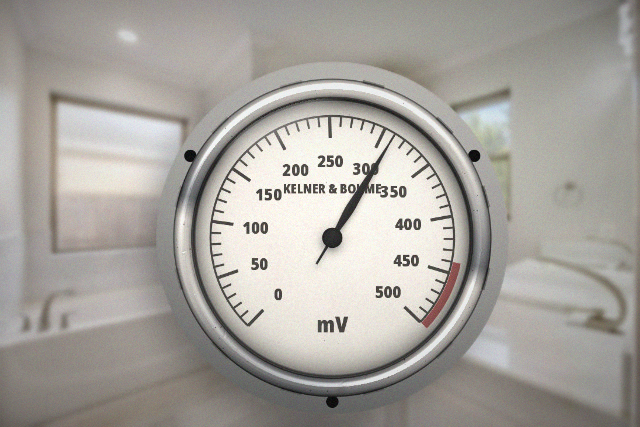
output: 310 mV
